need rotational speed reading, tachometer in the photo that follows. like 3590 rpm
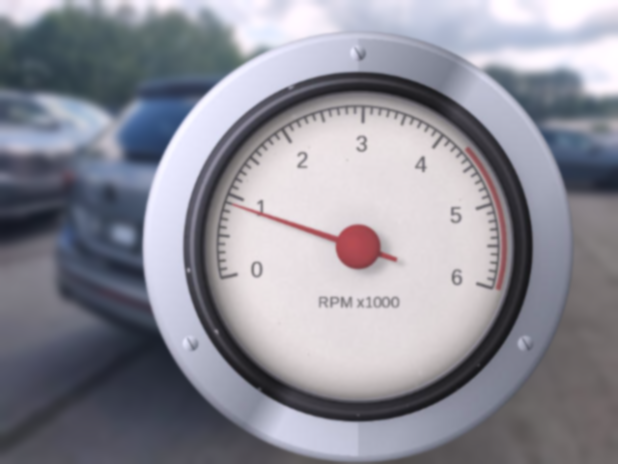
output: 900 rpm
